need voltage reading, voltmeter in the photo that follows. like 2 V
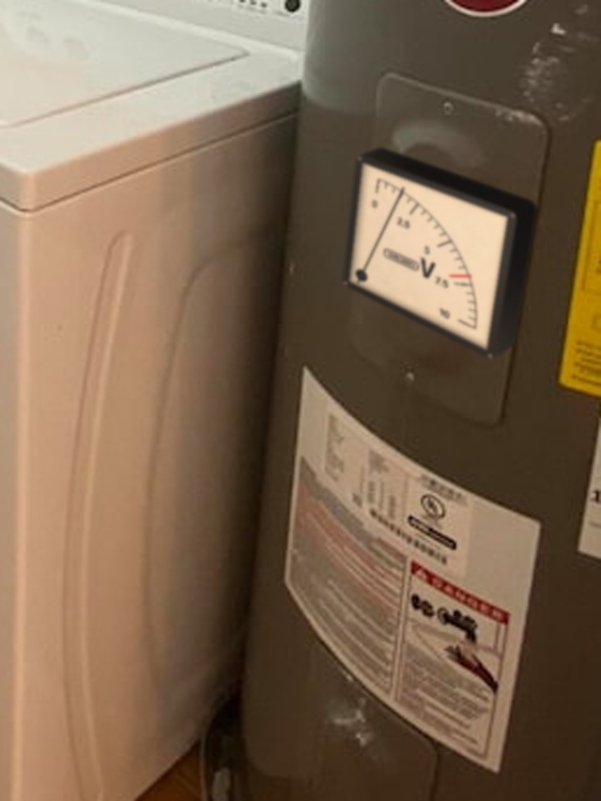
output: 1.5 V
